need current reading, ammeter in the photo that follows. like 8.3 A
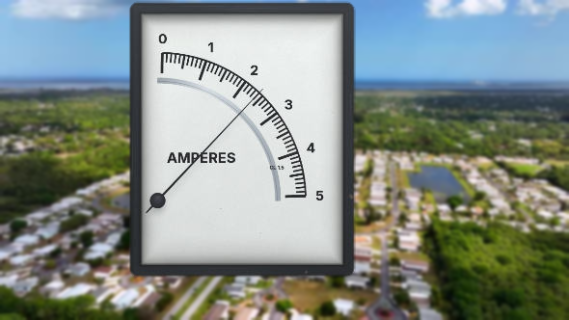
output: 2.4 A
